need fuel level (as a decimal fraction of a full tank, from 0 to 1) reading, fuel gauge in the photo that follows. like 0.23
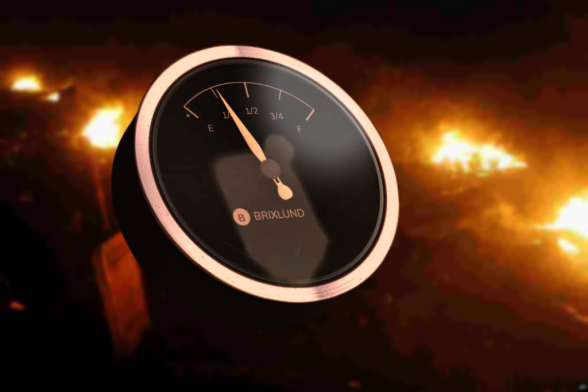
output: 0.25
